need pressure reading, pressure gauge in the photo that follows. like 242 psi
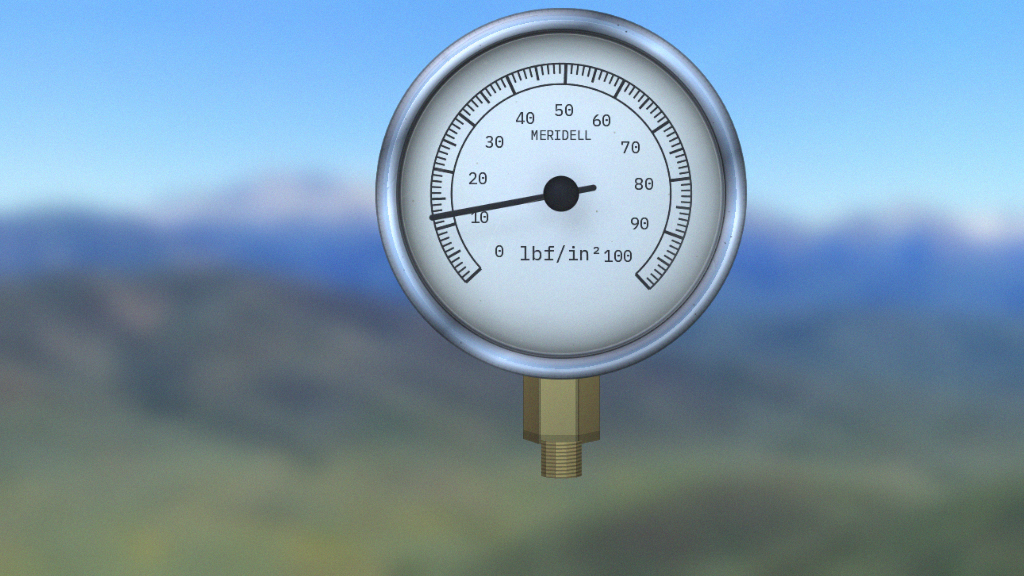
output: 12 psi
